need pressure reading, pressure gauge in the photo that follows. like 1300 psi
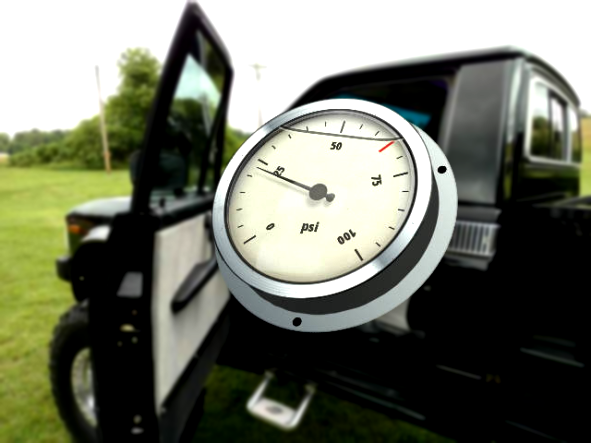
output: 22.5 psi
